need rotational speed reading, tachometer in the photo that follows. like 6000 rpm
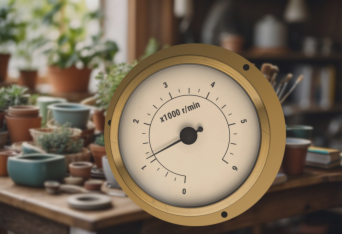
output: 1125 rpm
